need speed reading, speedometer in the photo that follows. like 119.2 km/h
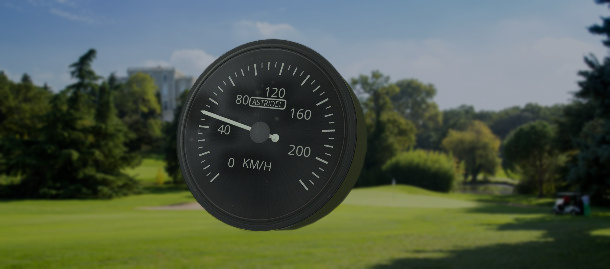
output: 50 km/h
